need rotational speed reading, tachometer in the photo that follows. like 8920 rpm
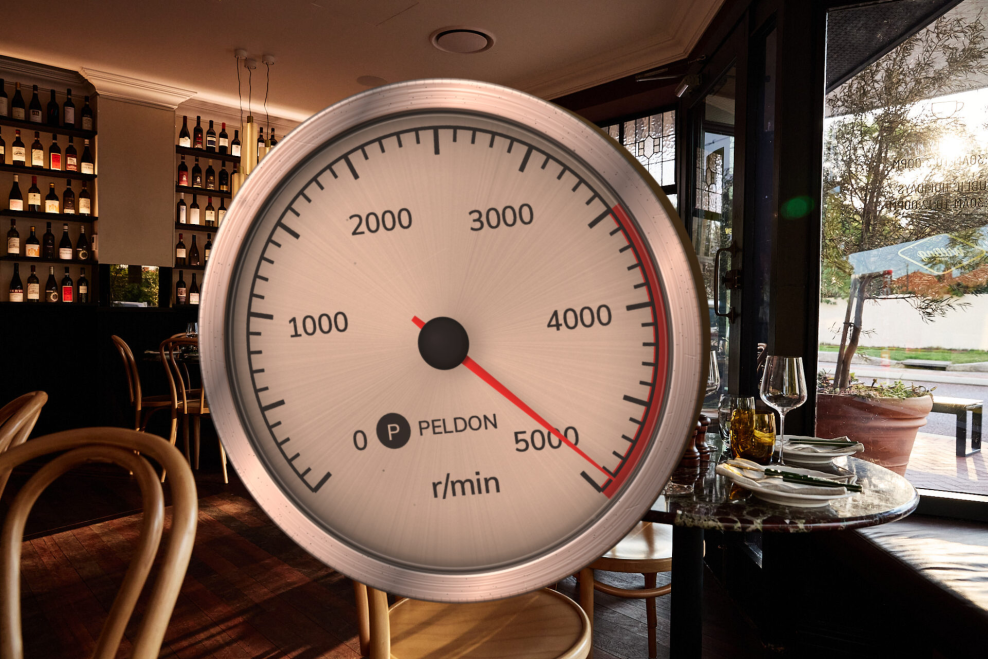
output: 4900 rpm
